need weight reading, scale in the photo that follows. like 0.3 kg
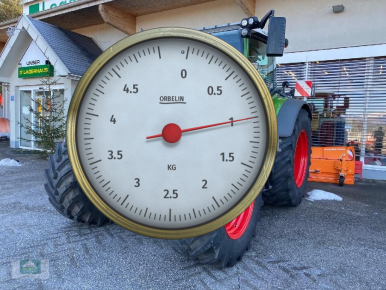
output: 1 kg
